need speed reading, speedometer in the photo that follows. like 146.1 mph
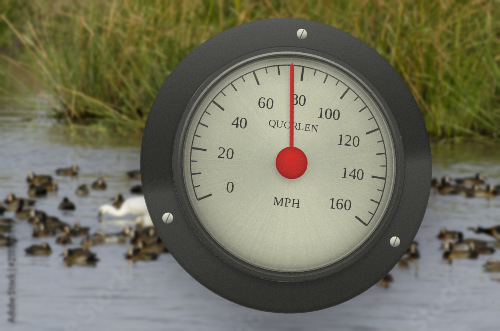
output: 75 mph
